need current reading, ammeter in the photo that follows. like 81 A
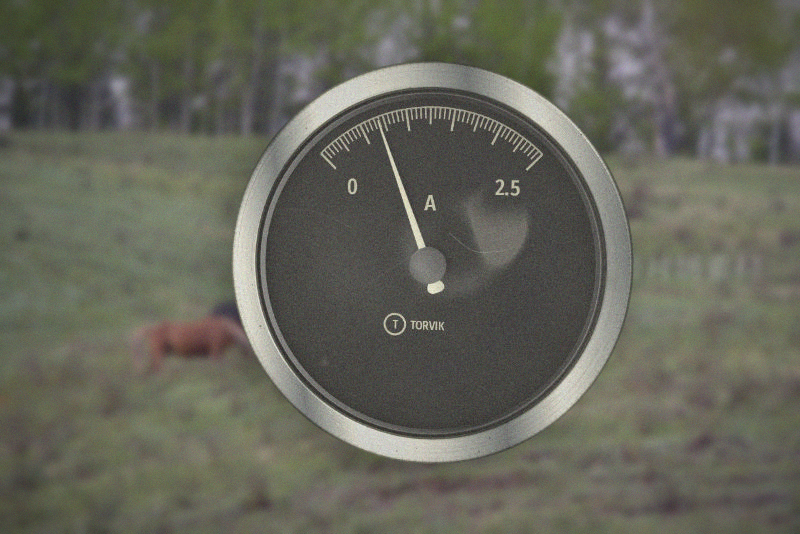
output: 0.7 A
